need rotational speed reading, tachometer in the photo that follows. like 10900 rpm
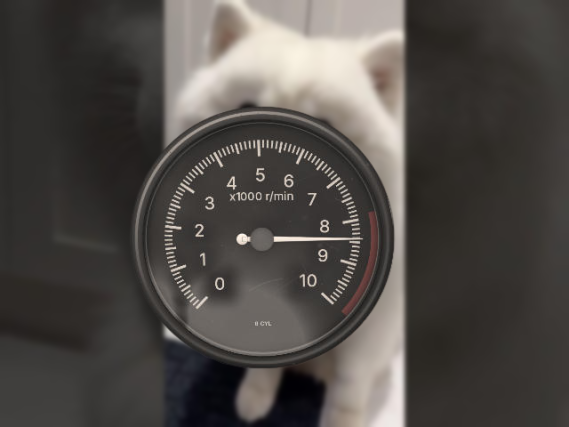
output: 8400 rpm
